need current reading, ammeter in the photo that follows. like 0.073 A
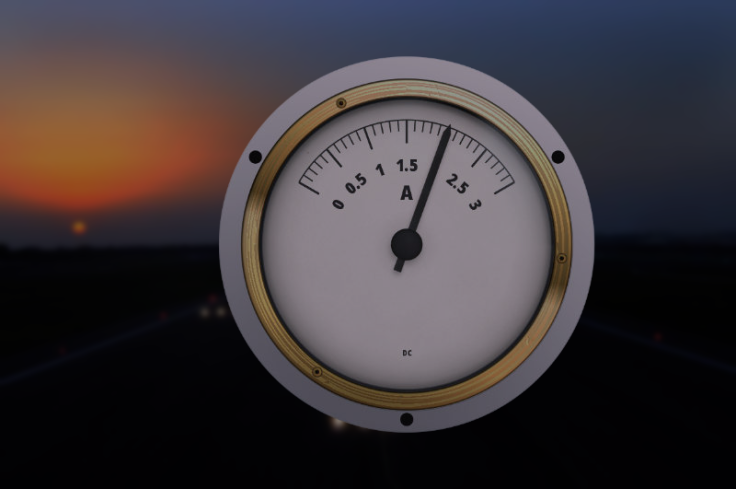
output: 2 A
